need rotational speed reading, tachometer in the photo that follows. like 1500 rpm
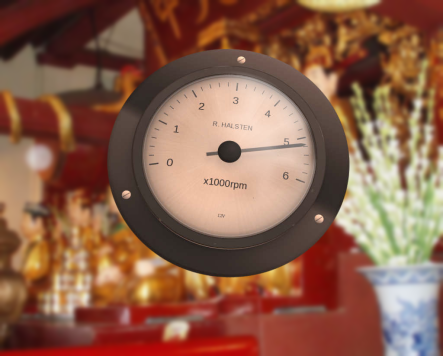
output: 5200 rpm
